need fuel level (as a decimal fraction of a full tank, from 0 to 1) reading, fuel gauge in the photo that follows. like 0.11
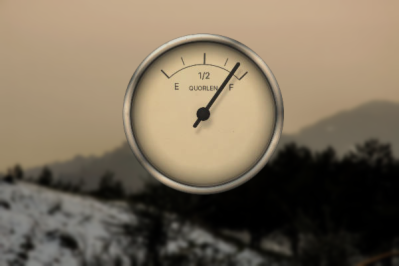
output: 0.875
